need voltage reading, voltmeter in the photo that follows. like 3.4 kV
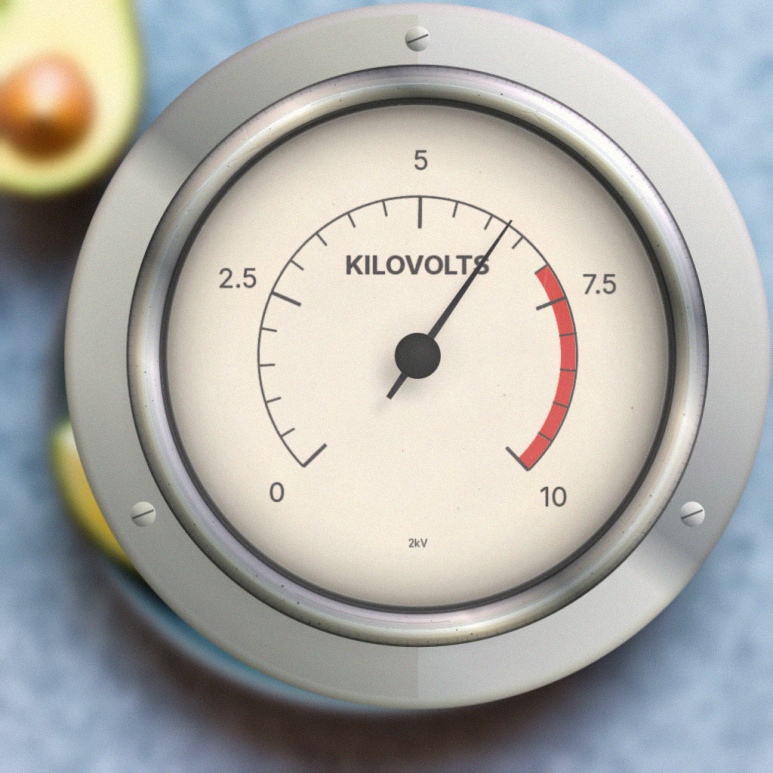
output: 6.25 kV
